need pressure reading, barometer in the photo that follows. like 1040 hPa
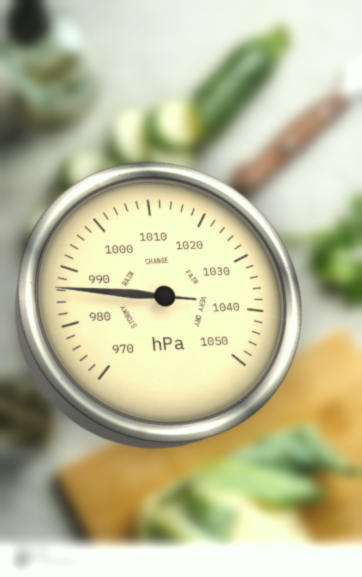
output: 986 hPa
